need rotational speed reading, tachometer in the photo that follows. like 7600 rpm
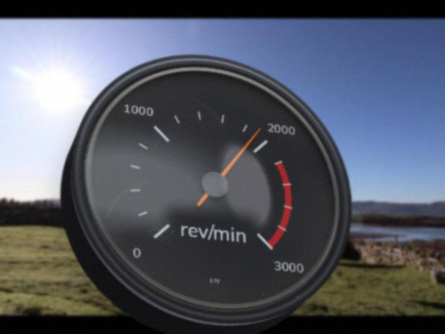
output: 1900 rpm
